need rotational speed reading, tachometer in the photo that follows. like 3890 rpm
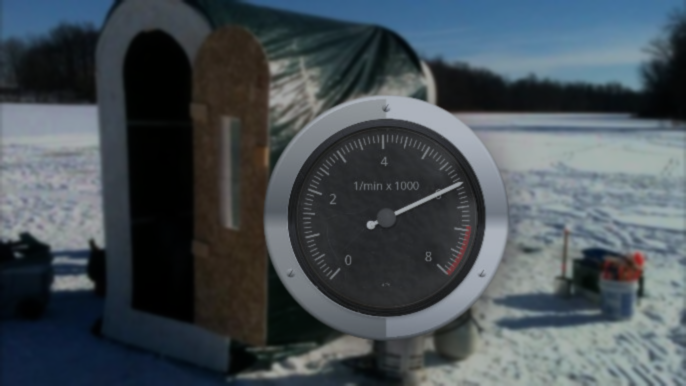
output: 6000 rpm
